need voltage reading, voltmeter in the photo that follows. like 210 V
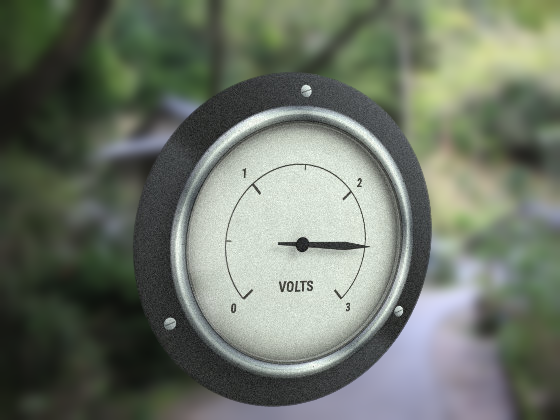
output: 2.5 V
